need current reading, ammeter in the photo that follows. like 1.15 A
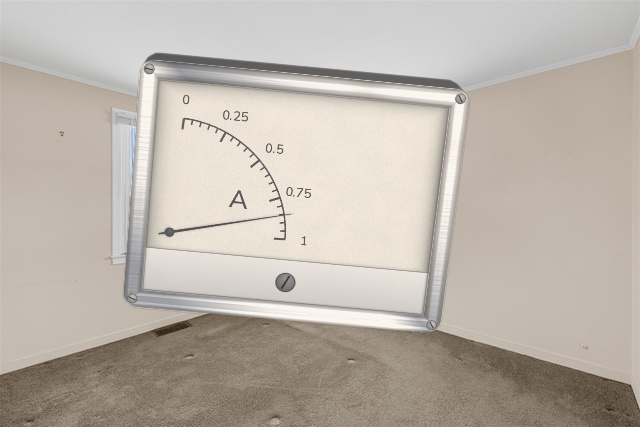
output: 0.85 A
